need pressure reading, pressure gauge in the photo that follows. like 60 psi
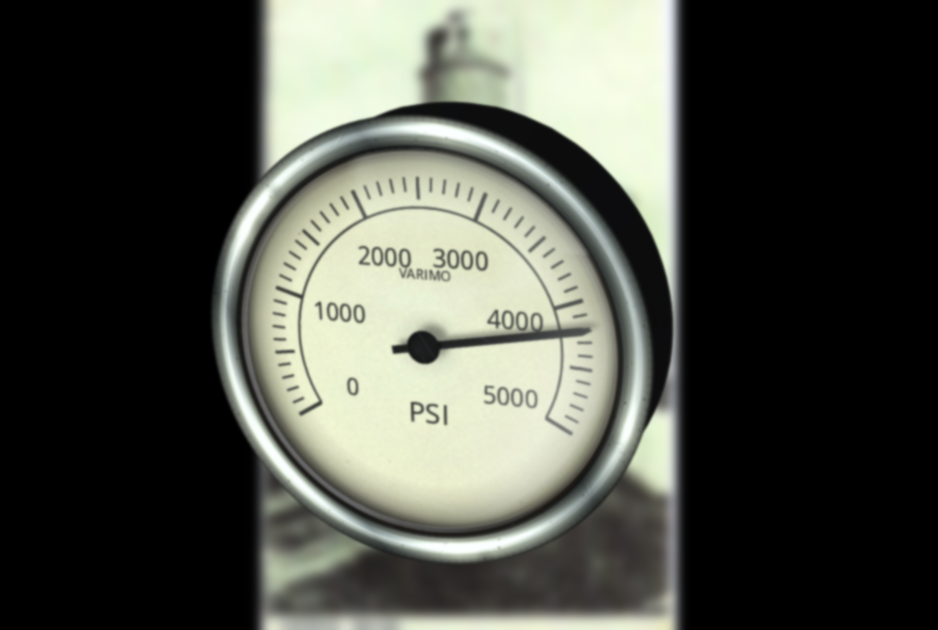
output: 4200 psi
